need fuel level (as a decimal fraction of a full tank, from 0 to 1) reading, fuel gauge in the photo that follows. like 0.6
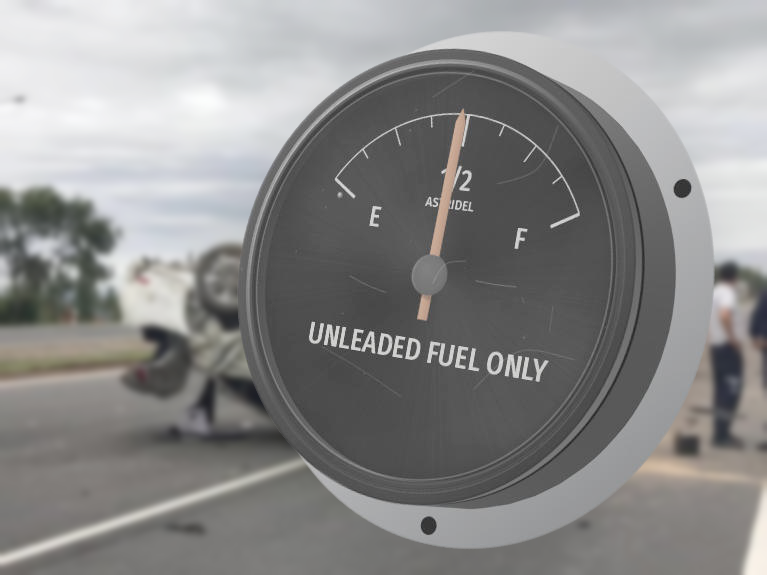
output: 0.5
